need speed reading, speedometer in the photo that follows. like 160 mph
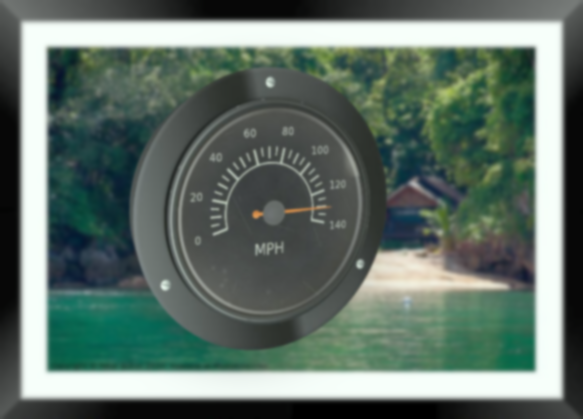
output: 130 mph
